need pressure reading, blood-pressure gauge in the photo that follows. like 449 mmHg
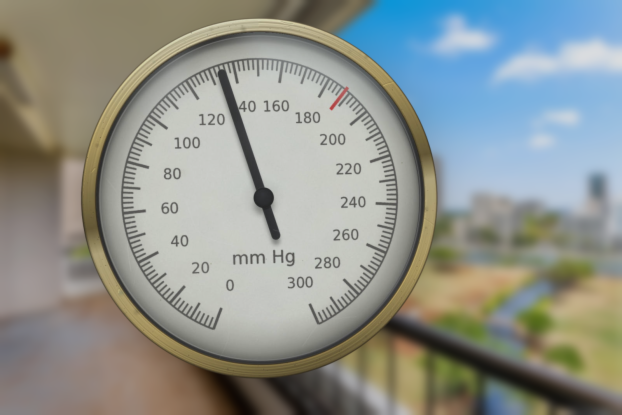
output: 134 mmHg
